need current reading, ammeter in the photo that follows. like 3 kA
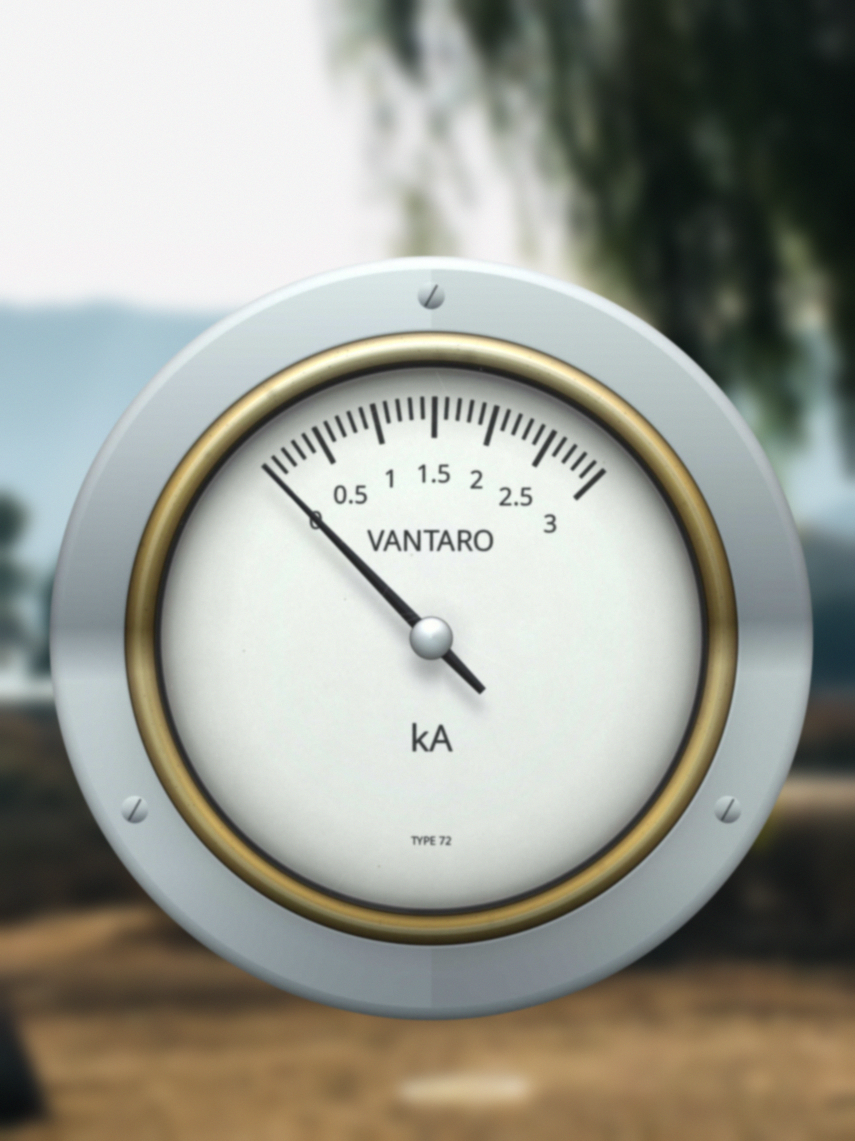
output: 0 kA
